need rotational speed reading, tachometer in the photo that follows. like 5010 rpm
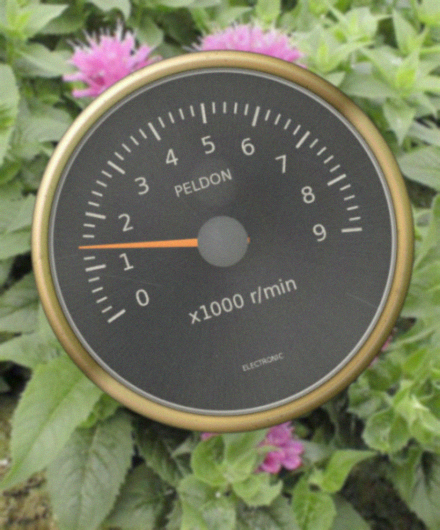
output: 1400 rpm
